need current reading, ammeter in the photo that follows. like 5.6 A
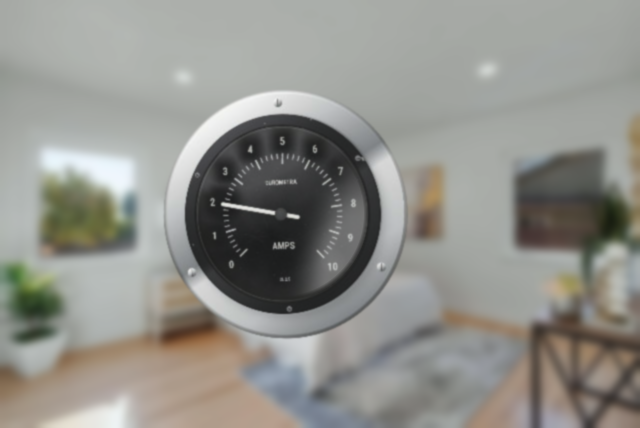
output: 2 A
